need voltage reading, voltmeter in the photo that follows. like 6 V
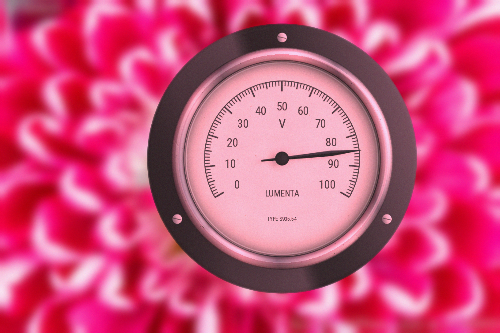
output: 85 V
